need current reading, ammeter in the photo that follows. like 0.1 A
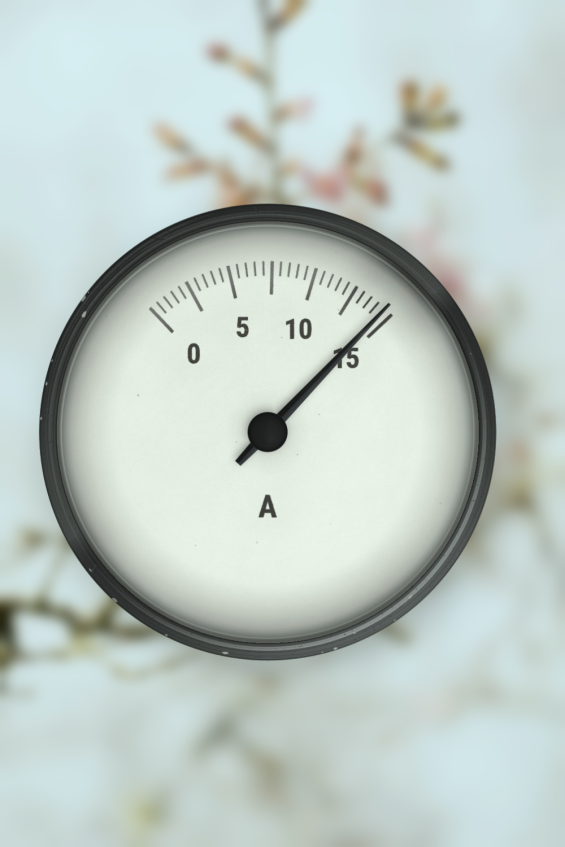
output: 14.5 A
